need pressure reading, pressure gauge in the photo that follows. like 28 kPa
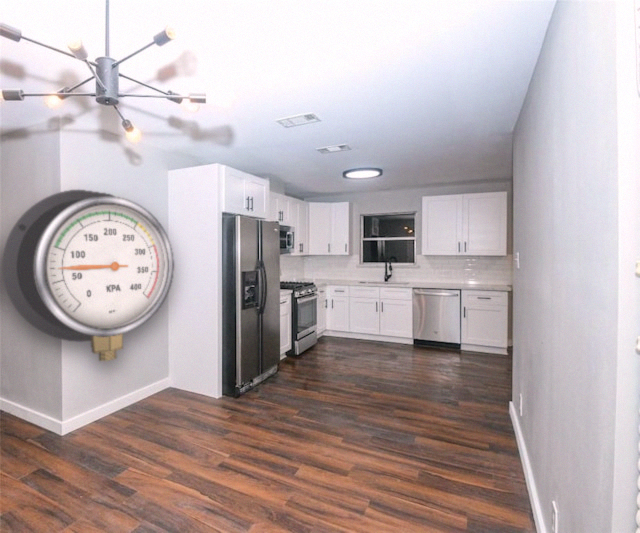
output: 70 kPa
